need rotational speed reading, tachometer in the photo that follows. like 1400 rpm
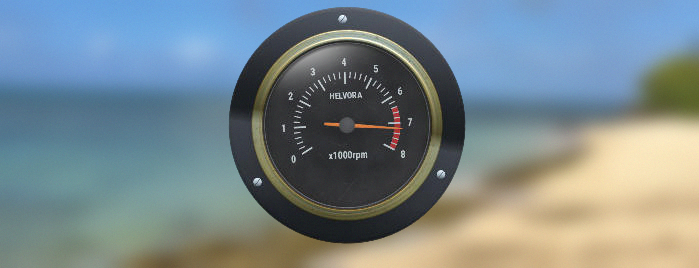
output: 7200 rpm
